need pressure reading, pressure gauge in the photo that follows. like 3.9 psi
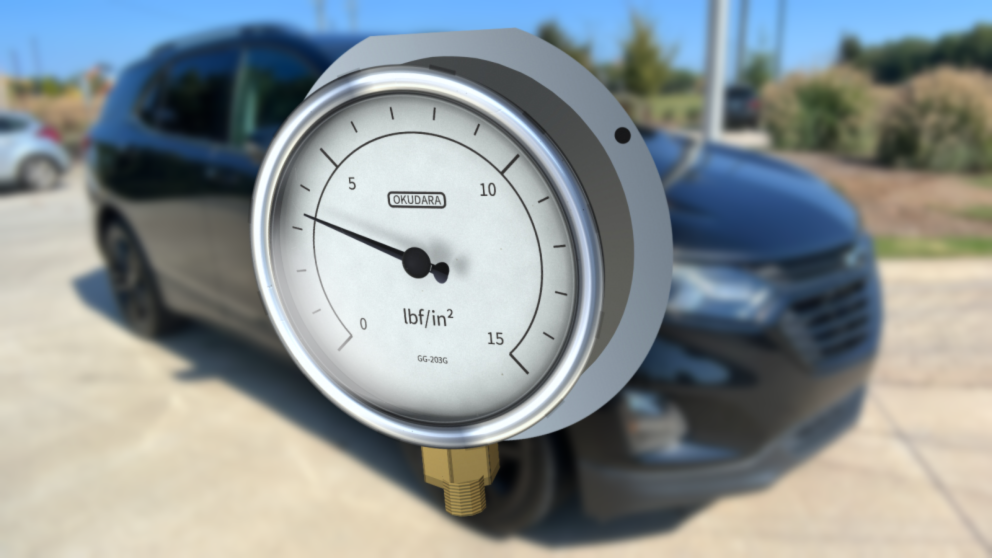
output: 3.5 psi
